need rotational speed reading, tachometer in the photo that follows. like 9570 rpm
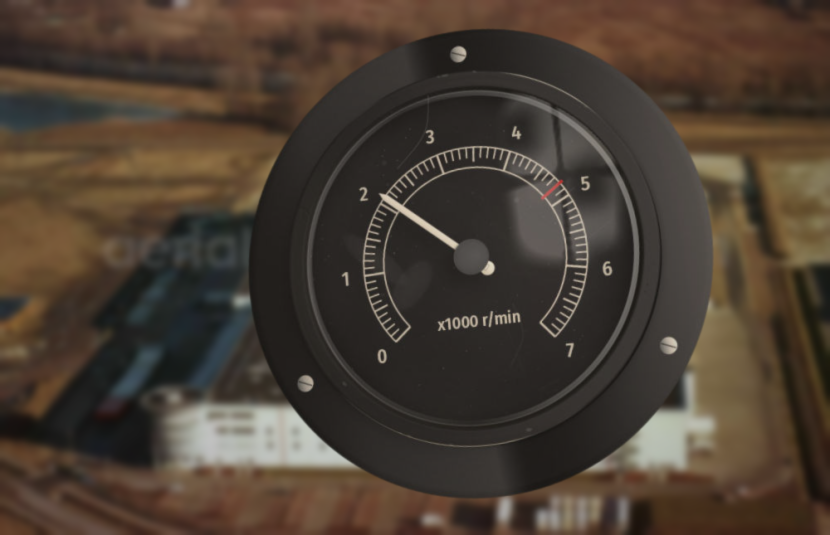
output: 2100 rpm
